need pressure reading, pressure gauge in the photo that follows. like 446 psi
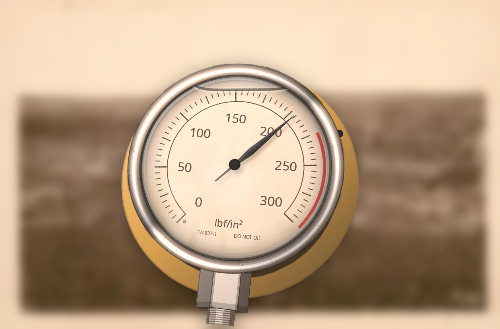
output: 205 psi
